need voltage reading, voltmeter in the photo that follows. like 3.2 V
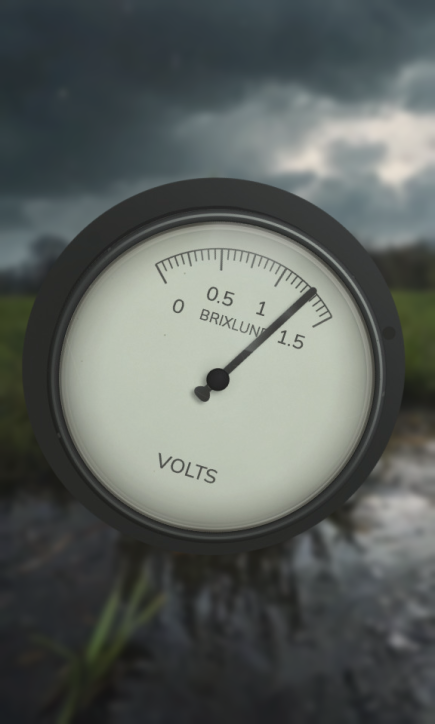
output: 1.25 V
